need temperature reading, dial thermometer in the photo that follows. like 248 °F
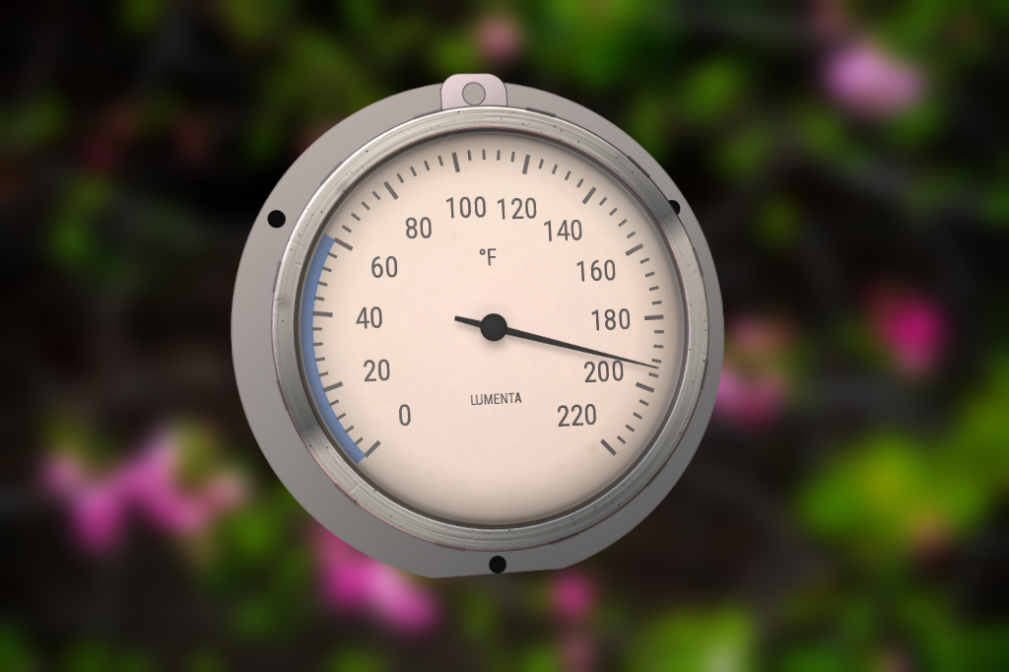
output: 194 °F
